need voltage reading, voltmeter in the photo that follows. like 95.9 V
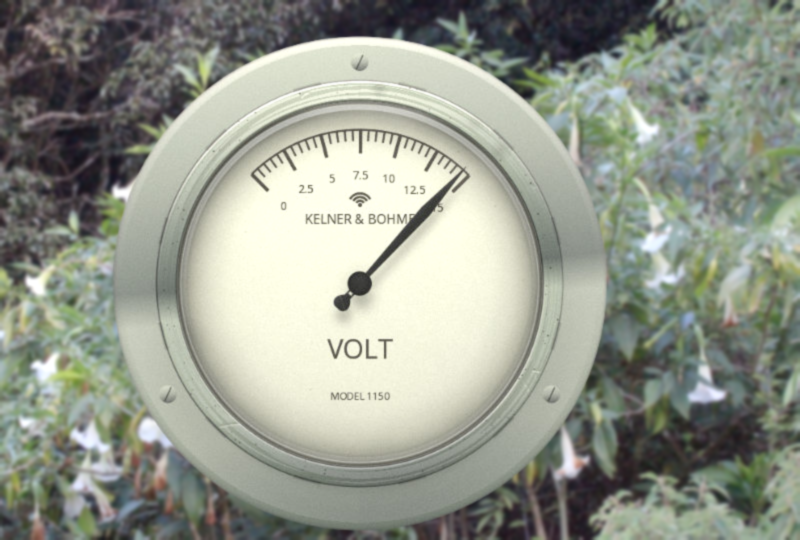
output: 14.5 V
